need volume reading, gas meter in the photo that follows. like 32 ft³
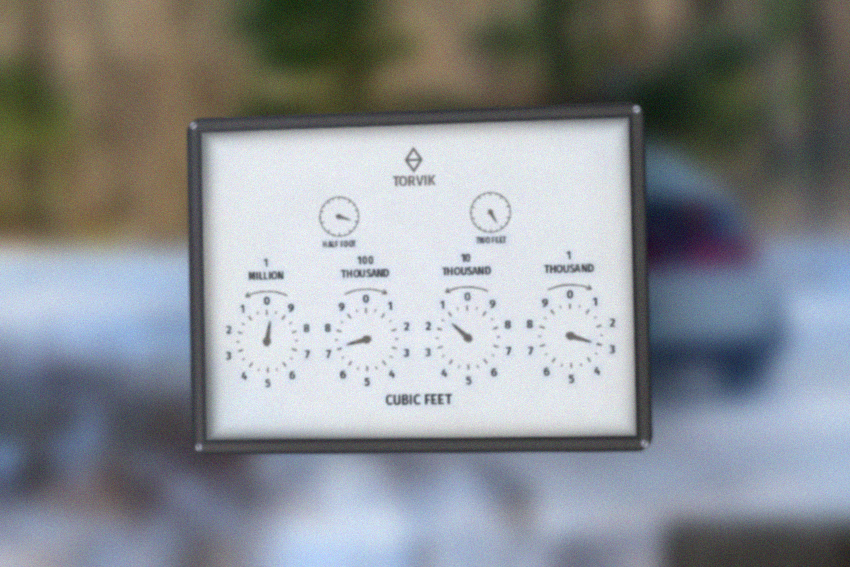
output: 971300 ft³
